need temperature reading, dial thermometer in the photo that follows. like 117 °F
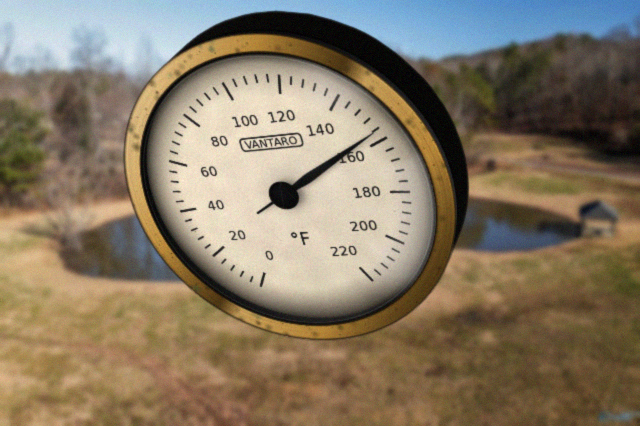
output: 156 °F
